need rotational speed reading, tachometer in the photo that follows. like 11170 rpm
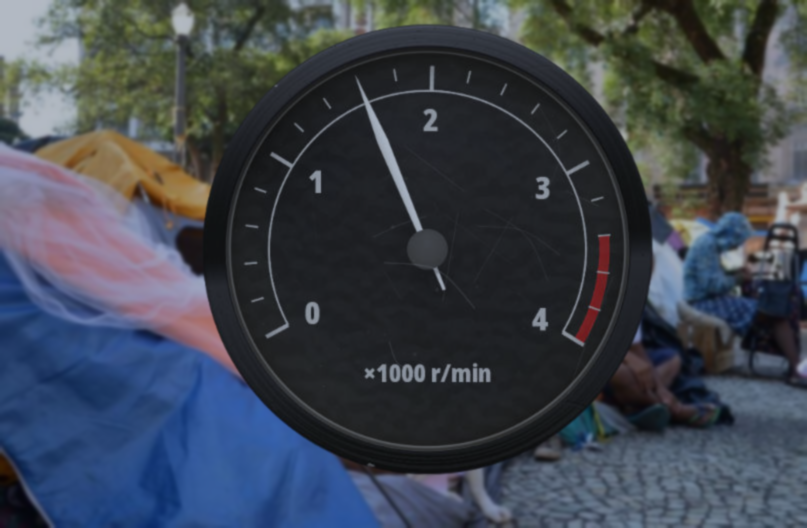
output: 1600 rpm
